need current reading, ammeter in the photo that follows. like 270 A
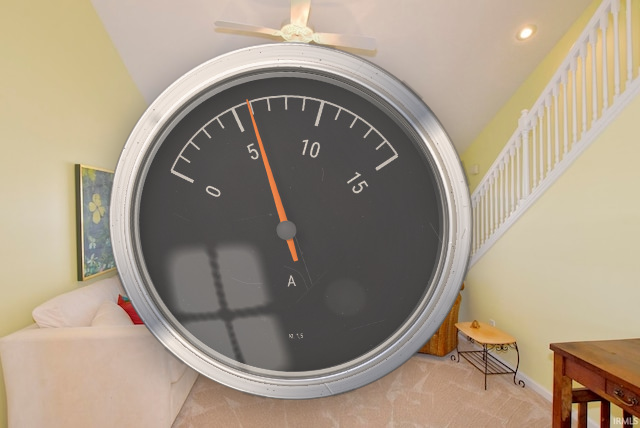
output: 6 A
